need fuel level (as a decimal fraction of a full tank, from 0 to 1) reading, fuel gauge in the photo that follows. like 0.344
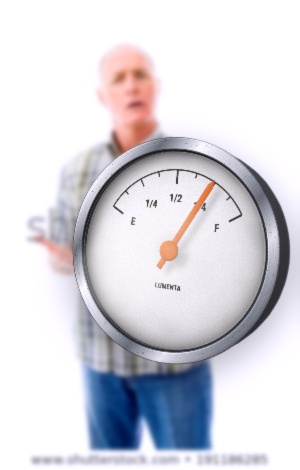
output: 0.75
